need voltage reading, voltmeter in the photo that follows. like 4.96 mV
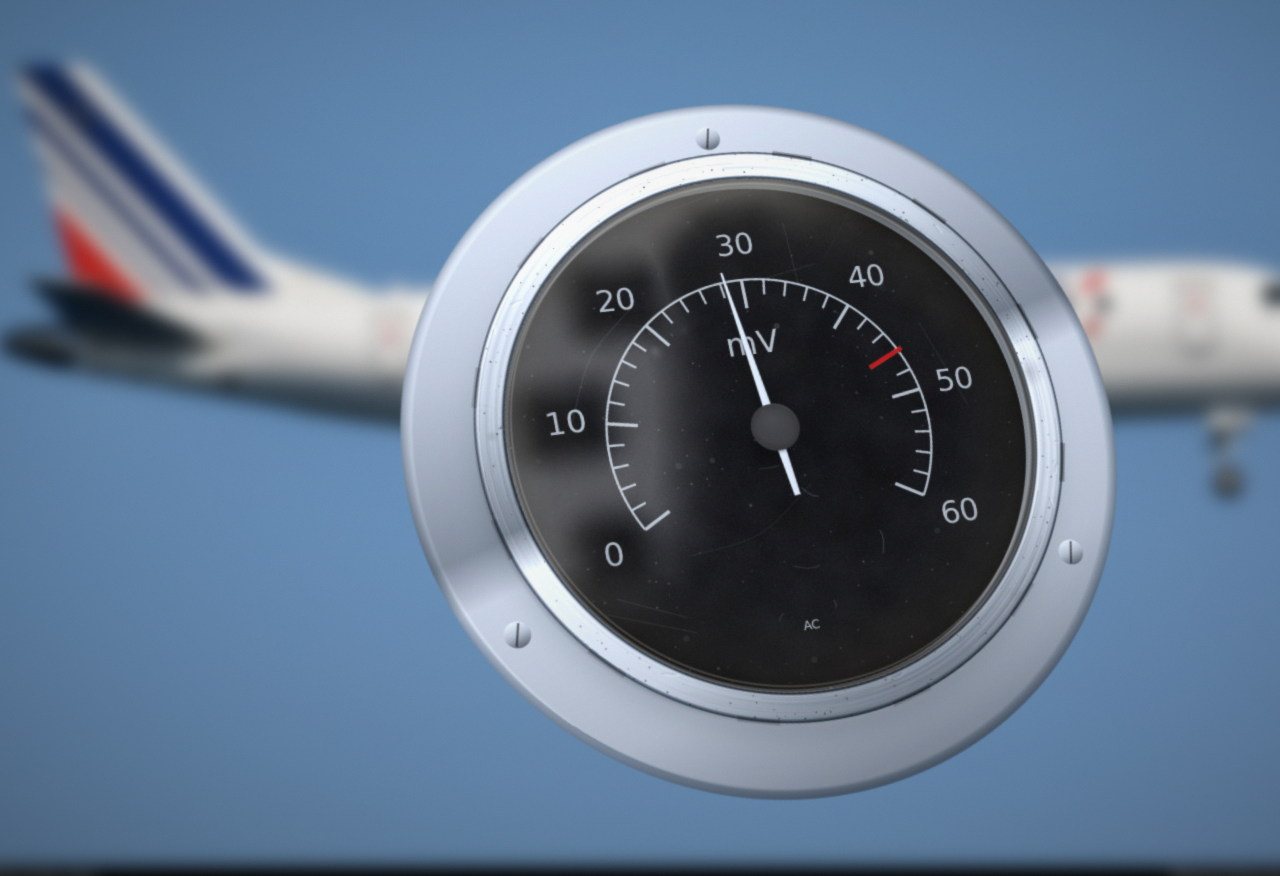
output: 28 mV
